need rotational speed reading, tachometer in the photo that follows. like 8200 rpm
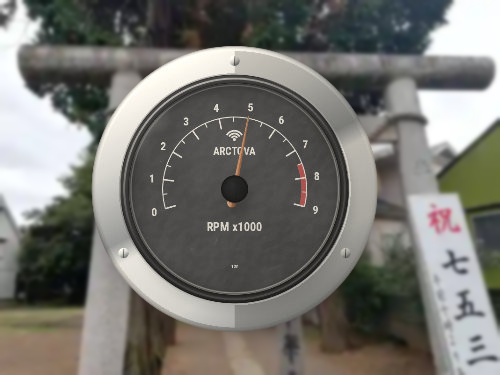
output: 5000 rpm
